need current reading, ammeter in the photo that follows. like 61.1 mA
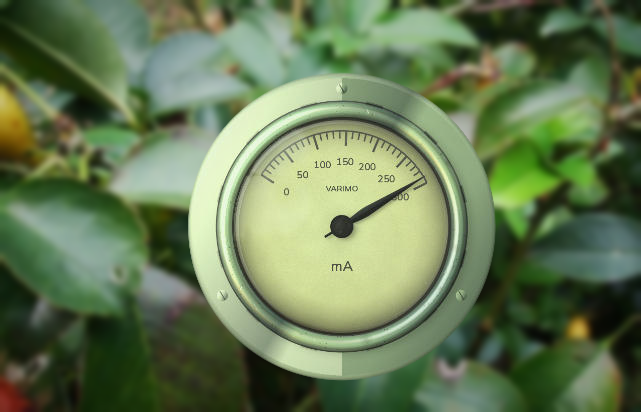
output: 290 mA
